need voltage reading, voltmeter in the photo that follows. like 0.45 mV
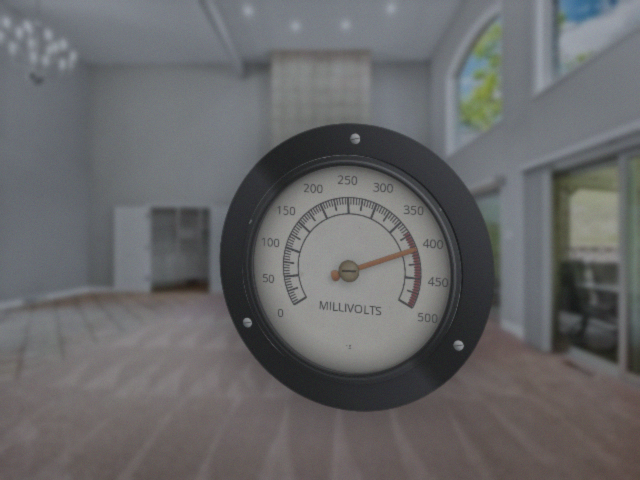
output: 400 mV
